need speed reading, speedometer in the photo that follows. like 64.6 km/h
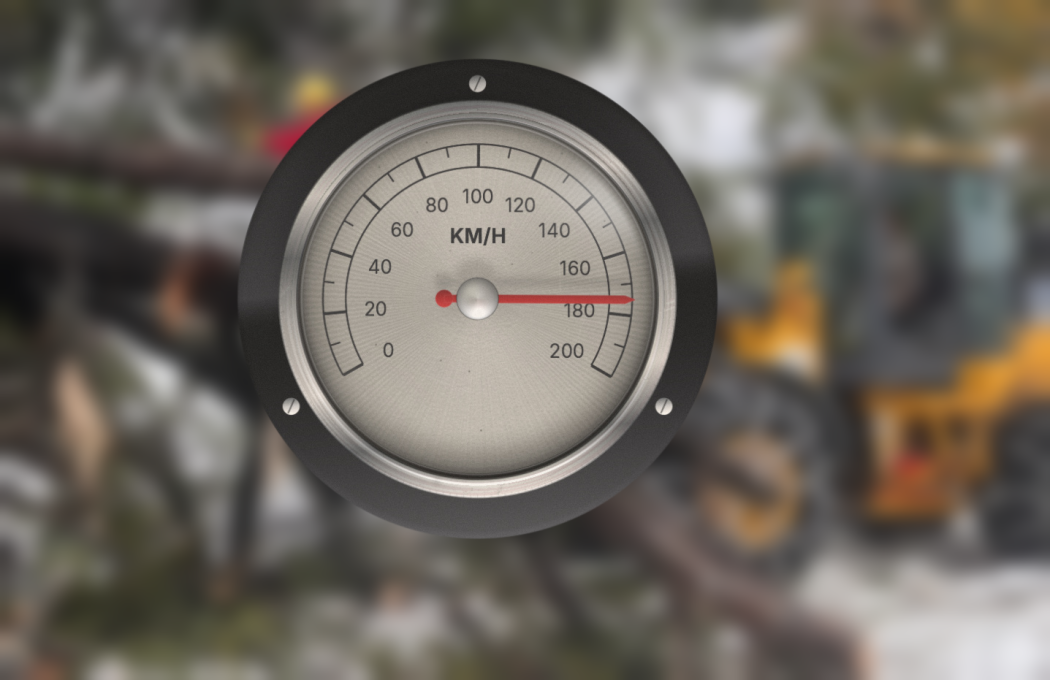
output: 175 km/h
